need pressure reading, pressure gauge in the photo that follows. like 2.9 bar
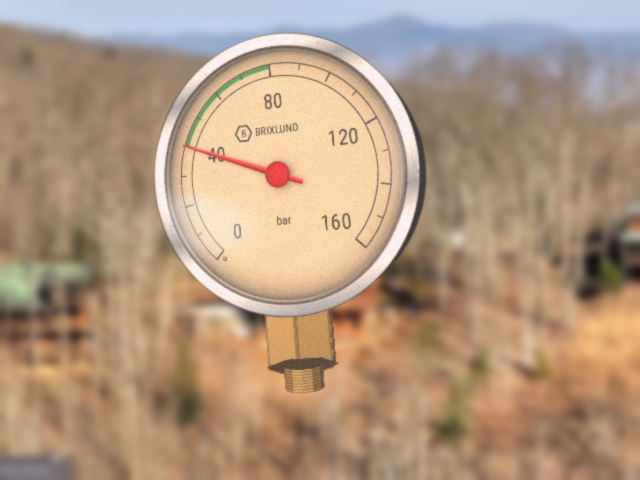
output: 40 bar
